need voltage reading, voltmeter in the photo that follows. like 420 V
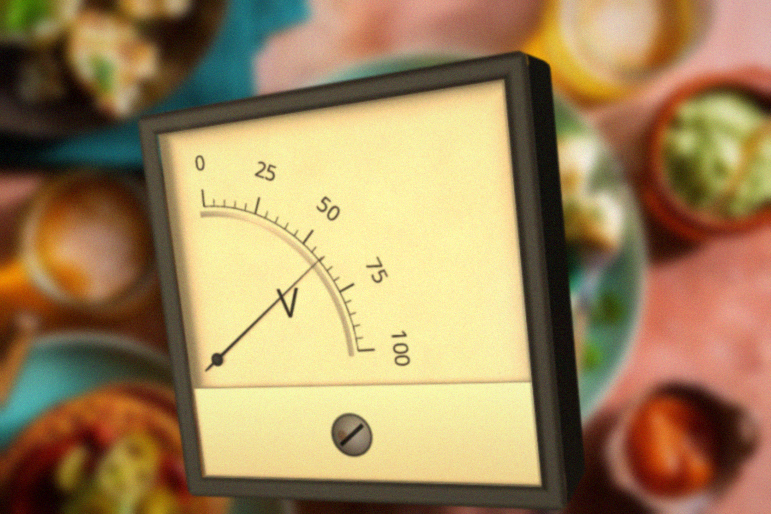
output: 60 V
